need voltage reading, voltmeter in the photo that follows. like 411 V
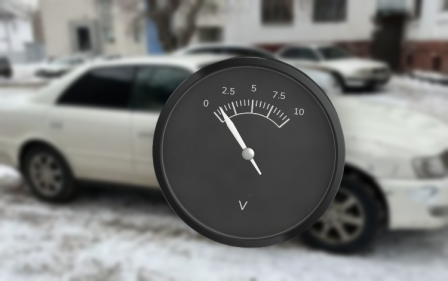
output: 1 V
